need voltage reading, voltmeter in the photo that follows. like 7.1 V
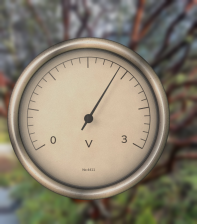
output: 1.9 V
